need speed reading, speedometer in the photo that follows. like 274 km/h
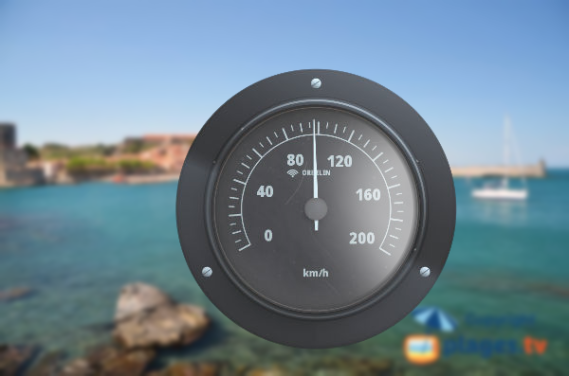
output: 97.5 km/h
